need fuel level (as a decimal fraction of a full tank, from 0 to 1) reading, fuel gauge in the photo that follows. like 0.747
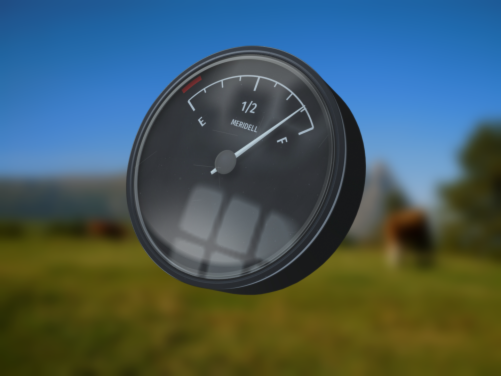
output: 0.875
